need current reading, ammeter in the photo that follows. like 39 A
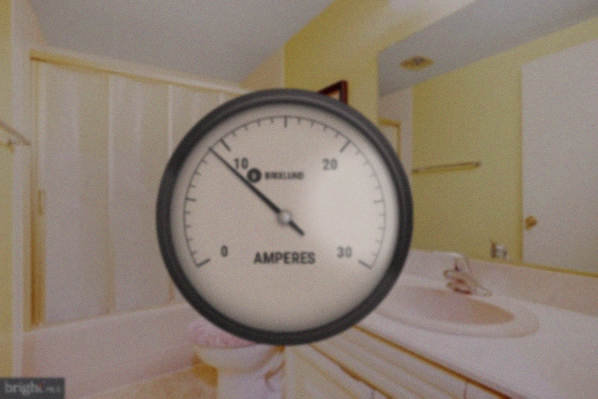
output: 9 A
